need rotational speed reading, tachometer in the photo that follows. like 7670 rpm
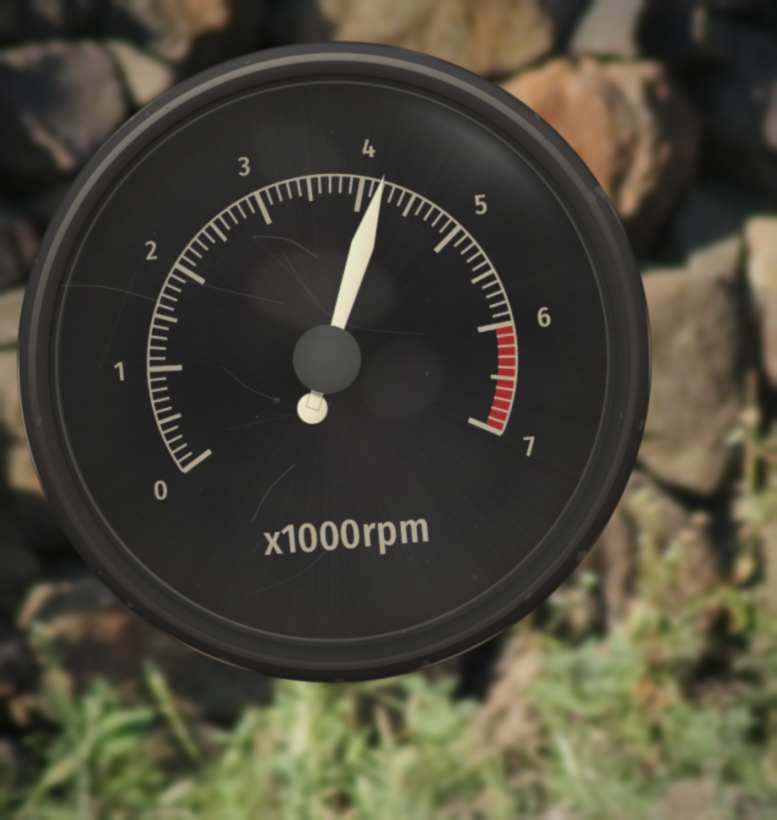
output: 4200 rpm
